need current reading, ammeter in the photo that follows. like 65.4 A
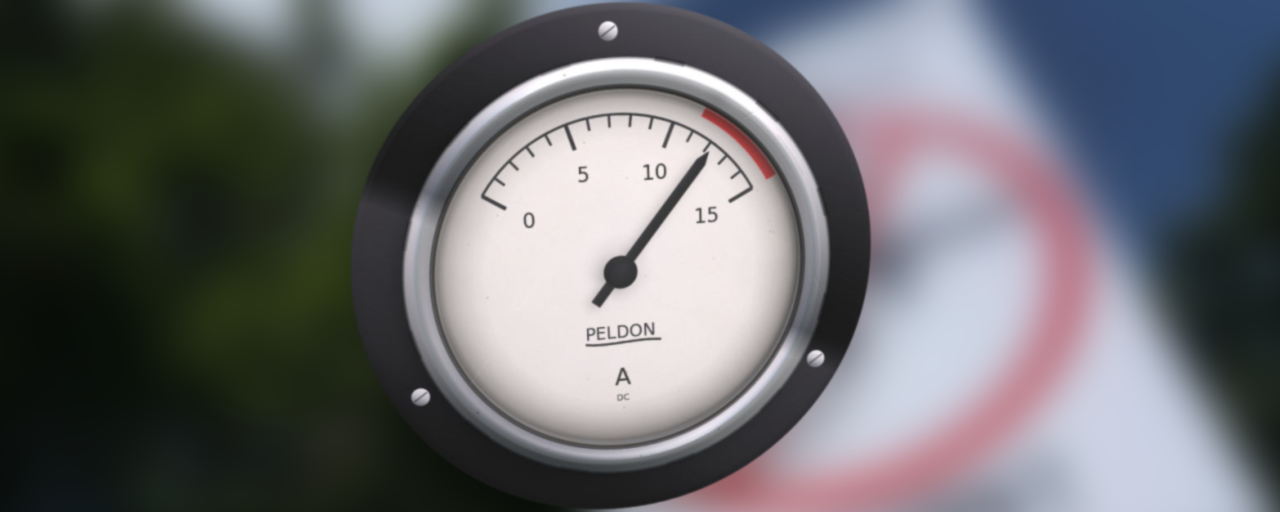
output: 12 A
